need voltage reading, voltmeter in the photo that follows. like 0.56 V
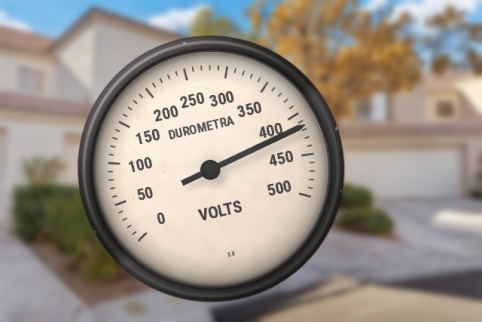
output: 415 V
